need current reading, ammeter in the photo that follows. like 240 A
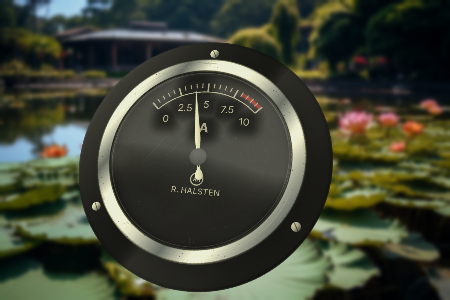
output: 4 A
